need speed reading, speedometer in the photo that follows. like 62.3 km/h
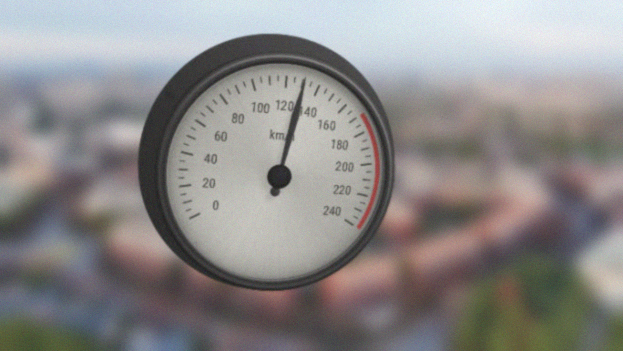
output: 130 km/h
